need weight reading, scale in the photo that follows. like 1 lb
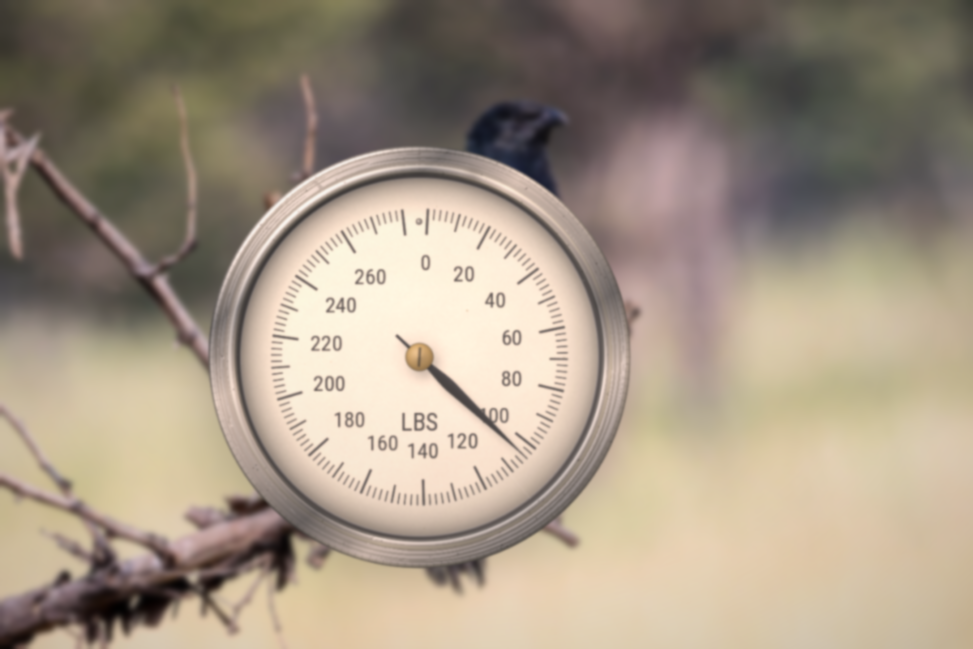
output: 104 lb
